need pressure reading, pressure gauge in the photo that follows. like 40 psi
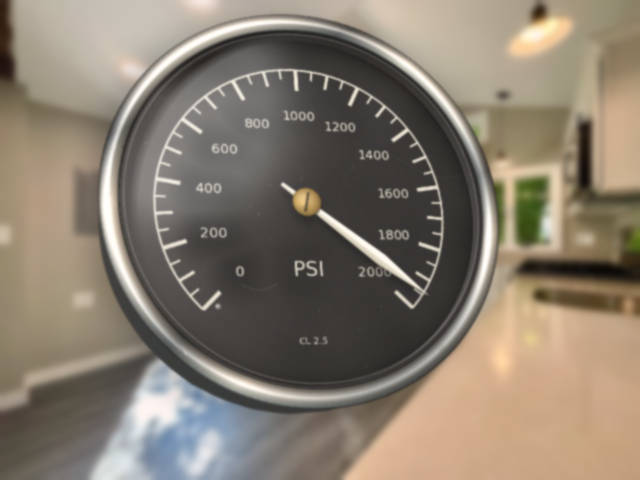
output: 1950 psi
